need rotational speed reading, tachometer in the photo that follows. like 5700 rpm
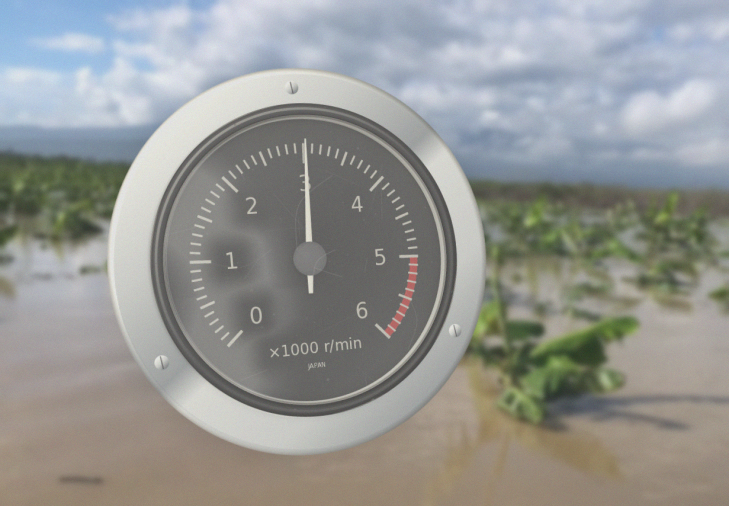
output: 3000 rpm
